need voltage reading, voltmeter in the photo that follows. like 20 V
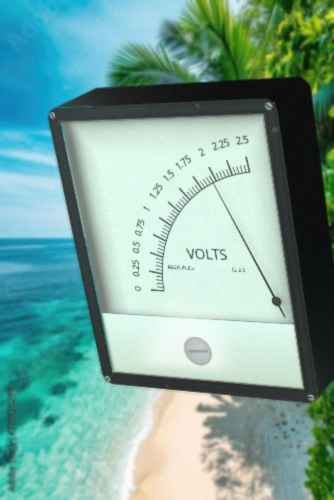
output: 2 V
